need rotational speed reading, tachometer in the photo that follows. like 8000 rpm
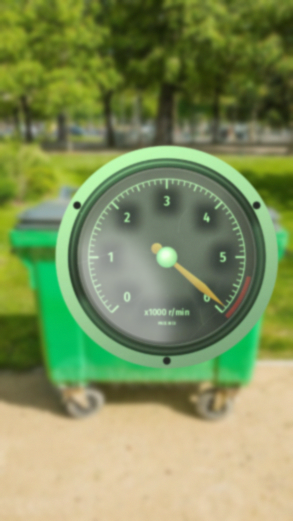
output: 5900 rpm
